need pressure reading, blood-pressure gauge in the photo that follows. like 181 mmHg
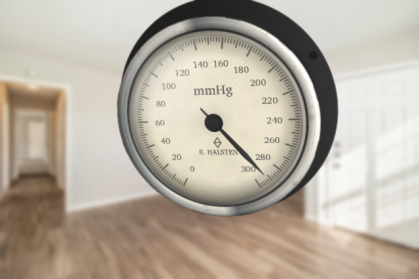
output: 290 mmHg
